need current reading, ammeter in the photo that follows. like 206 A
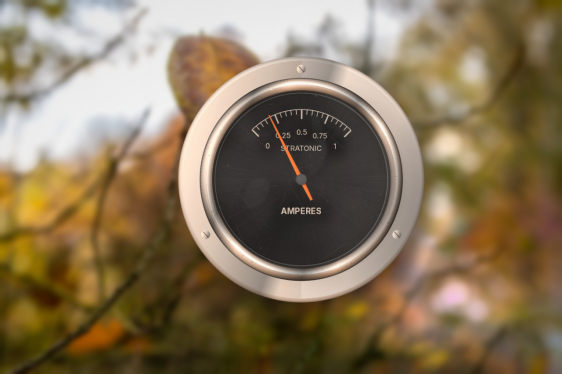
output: 0.2 A
